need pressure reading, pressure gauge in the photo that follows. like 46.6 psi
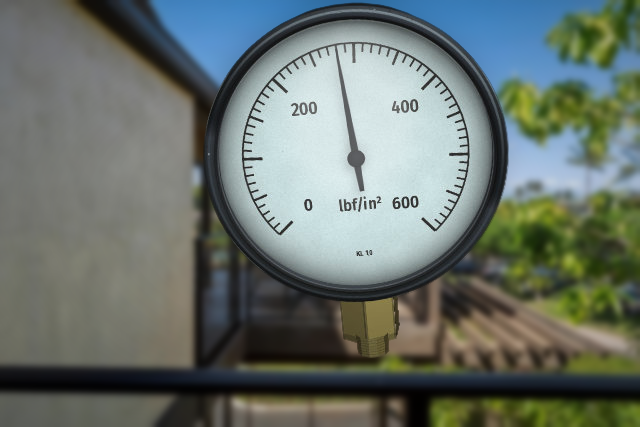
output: 280 psi
